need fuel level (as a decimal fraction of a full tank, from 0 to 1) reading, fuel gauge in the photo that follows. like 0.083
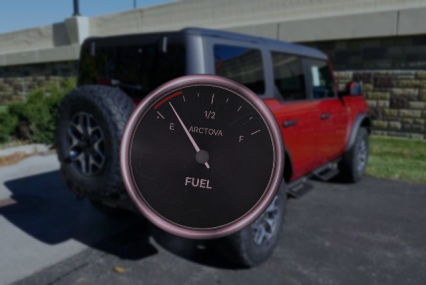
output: 0.125
